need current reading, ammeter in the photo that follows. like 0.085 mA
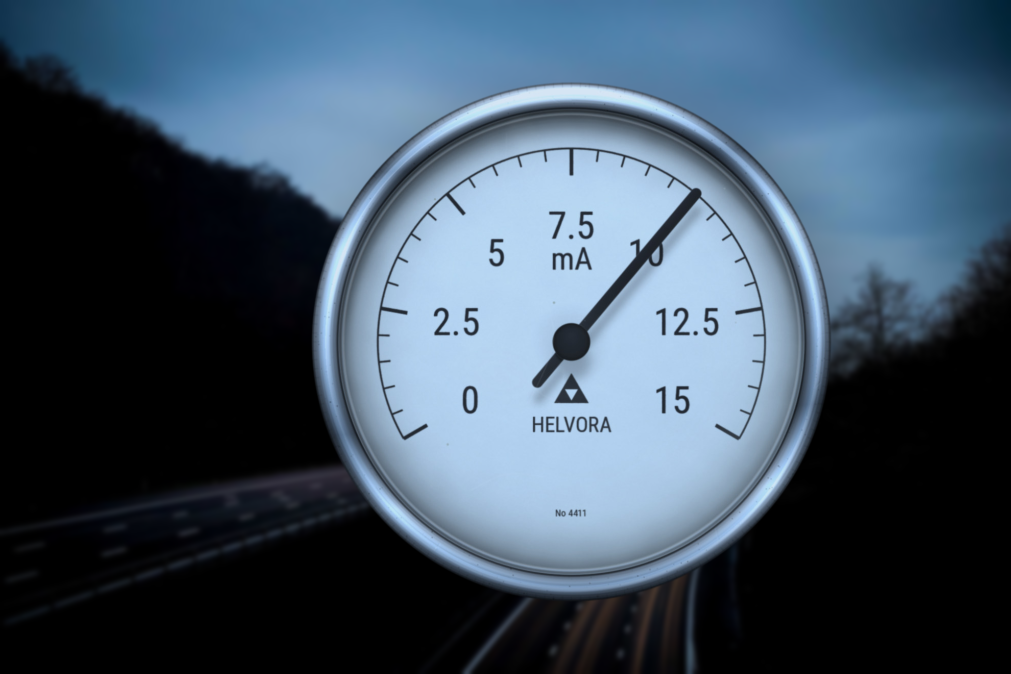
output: 10 mA
